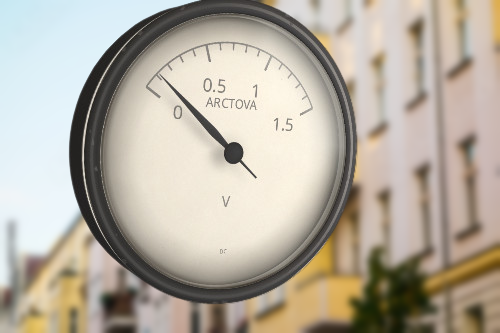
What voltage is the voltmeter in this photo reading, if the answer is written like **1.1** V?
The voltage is **0.1** V
